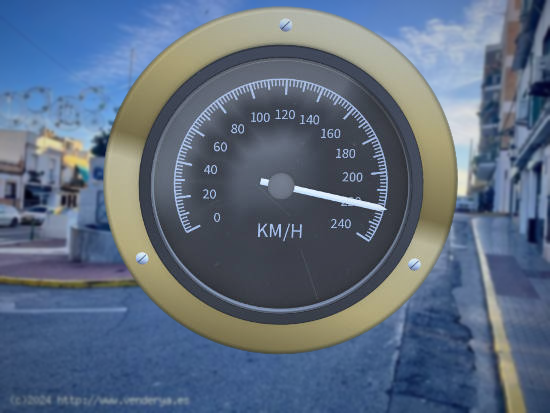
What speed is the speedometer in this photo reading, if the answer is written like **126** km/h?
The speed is **220** km/h
